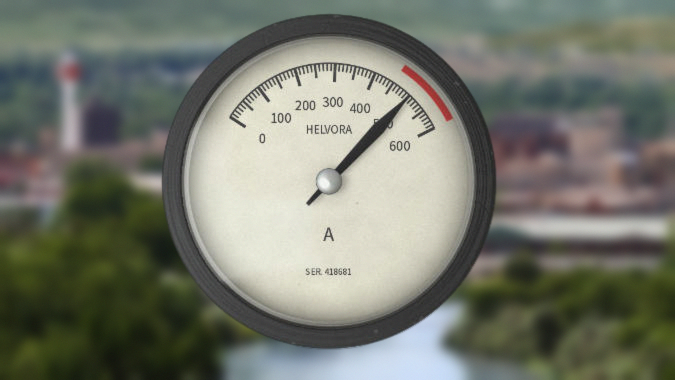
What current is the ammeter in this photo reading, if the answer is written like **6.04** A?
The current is **500** A
